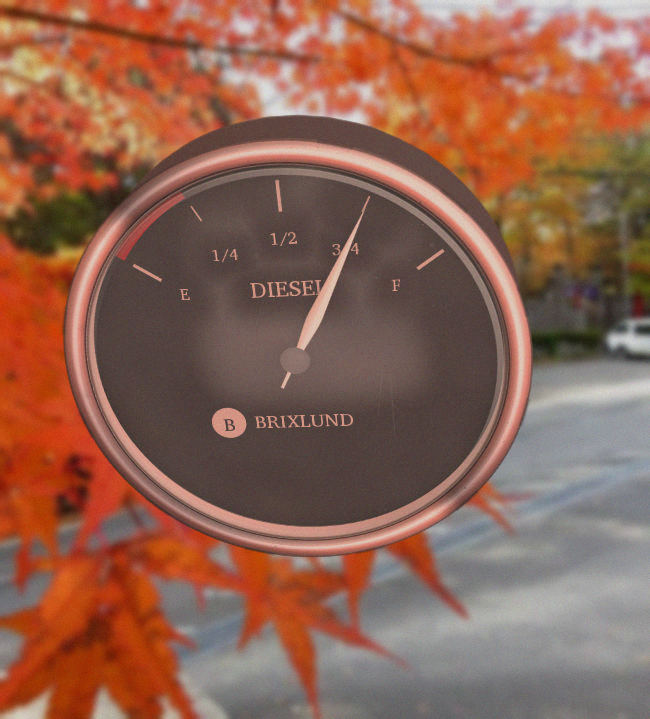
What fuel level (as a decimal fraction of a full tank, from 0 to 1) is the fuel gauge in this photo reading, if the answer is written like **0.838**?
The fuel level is **0.75**
